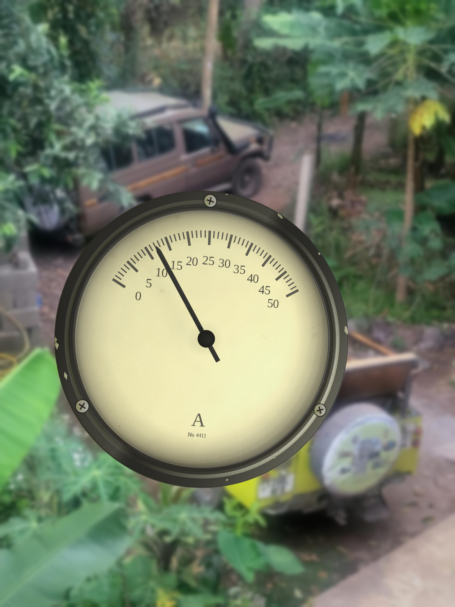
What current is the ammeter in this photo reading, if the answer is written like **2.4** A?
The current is **12** A
